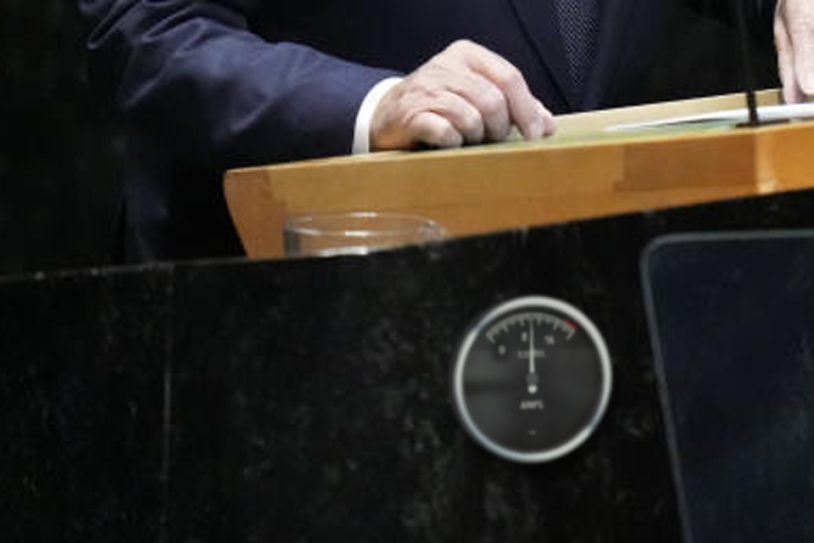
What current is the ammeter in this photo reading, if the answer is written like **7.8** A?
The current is **10** A
